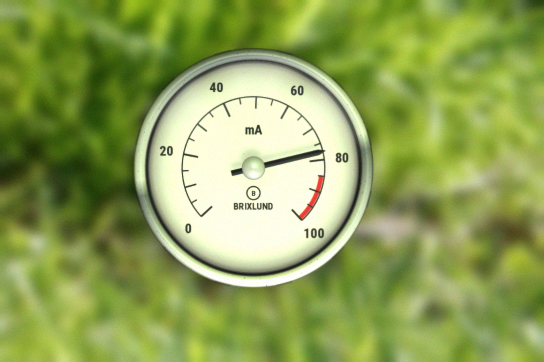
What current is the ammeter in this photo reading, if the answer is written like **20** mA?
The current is **77.5** mA
